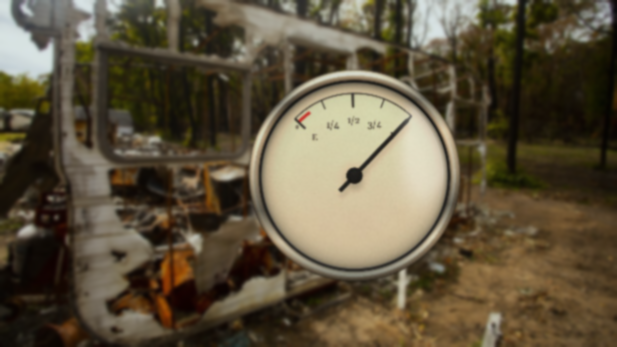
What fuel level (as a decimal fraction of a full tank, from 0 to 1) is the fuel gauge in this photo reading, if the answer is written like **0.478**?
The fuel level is **1**
